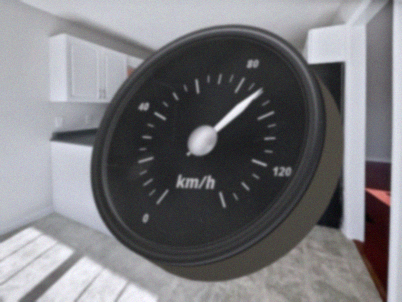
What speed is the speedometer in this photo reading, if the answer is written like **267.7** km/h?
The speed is **90** km/h
